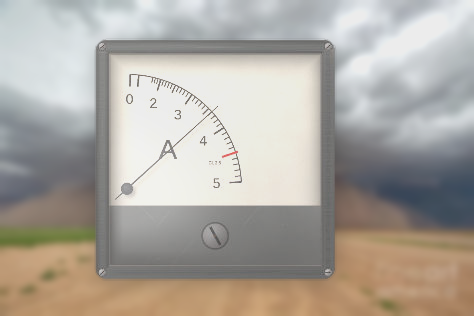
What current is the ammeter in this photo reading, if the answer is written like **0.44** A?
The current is **3.6** A
